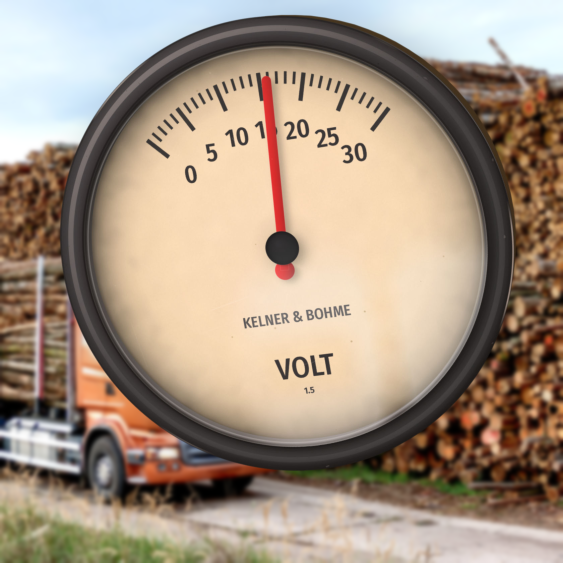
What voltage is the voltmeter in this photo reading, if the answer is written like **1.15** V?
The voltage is **16** V
